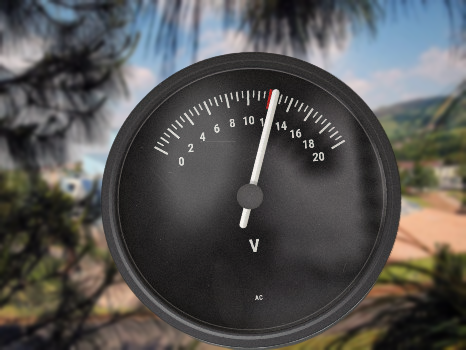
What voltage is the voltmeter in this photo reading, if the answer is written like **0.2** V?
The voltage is **12.5** V
